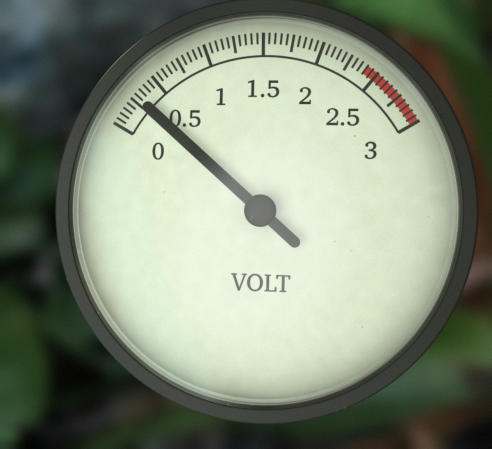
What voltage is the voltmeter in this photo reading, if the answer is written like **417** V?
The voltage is **0.3** V
